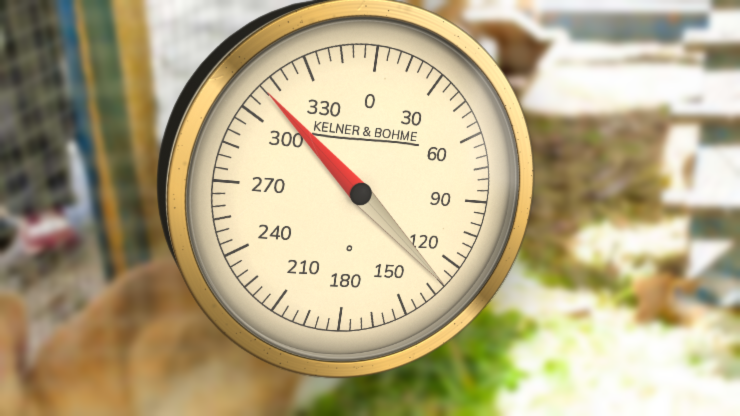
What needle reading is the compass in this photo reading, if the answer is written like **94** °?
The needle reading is **310** °
